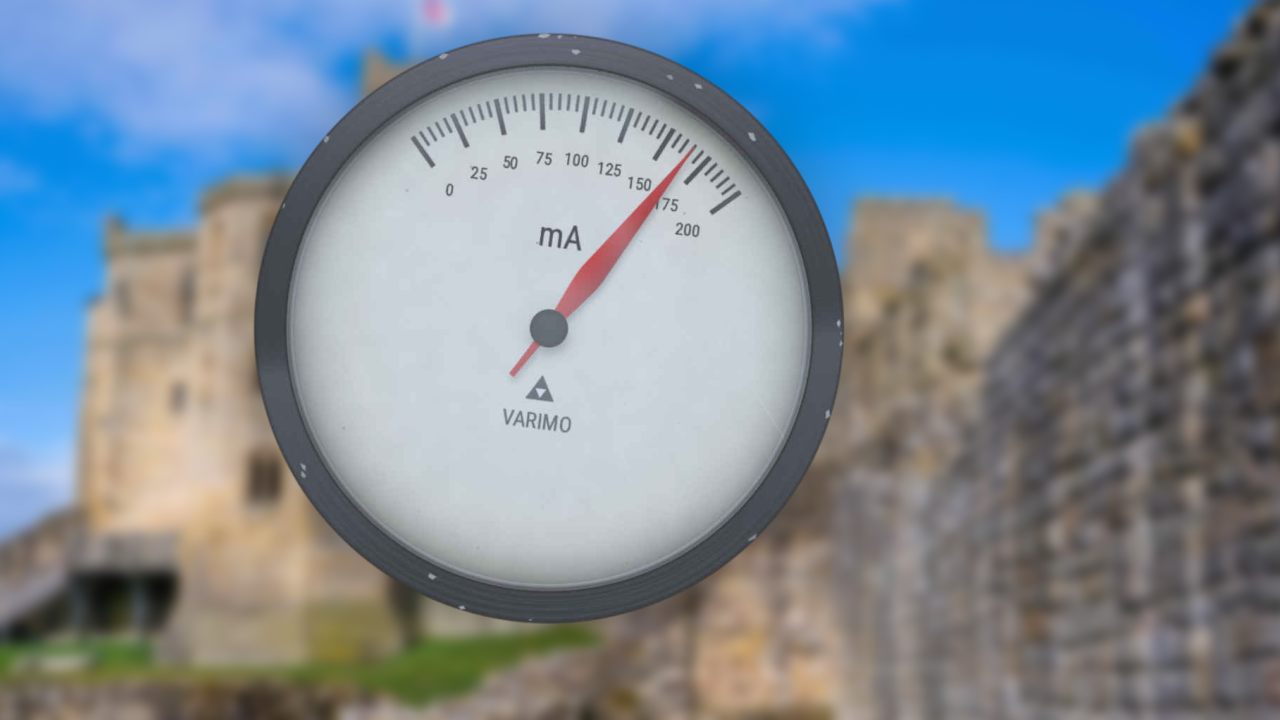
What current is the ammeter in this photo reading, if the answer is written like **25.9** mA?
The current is **165** mA
